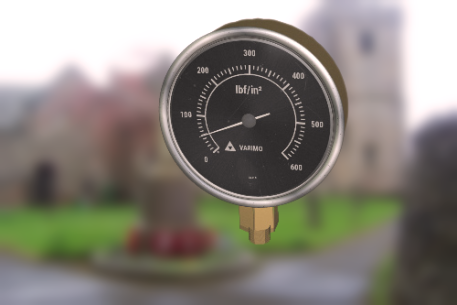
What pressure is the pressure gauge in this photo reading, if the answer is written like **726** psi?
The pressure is **50** psi
